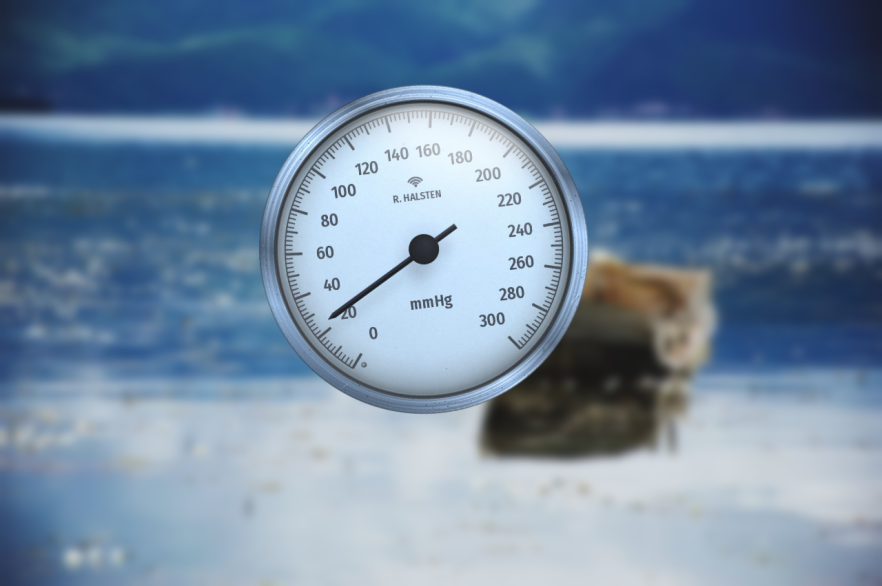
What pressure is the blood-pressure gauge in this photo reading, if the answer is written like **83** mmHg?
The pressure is **24** mmHg
